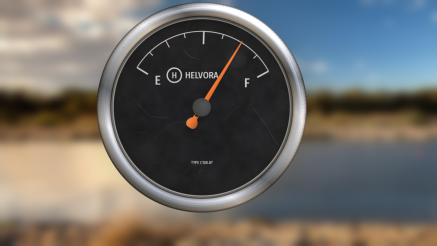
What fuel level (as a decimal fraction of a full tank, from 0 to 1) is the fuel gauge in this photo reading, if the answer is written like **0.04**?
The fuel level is **0.75**
